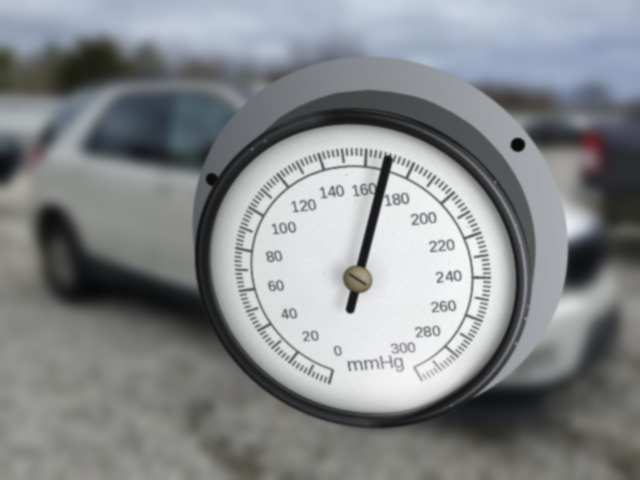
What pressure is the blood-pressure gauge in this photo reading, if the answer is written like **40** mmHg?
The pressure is **170** mmHg
